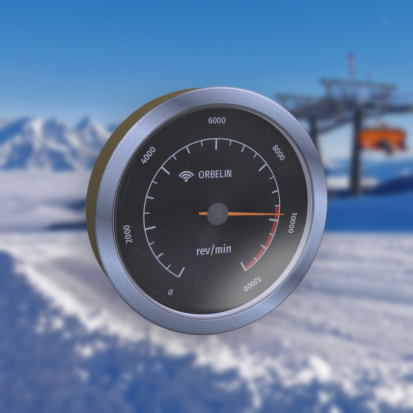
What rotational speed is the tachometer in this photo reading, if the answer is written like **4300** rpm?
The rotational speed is **9750** rpm
